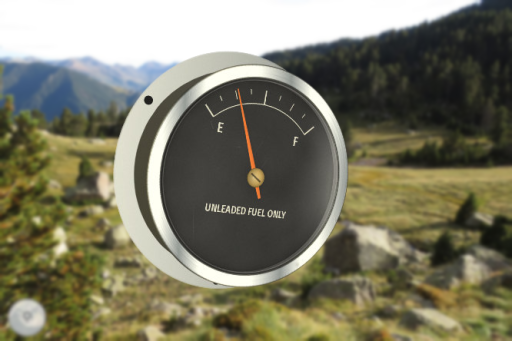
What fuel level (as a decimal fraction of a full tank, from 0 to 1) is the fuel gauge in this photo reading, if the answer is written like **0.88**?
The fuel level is **0.25**
